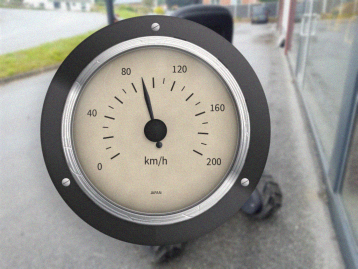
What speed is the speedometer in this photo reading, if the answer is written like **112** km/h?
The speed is **90** km/h
